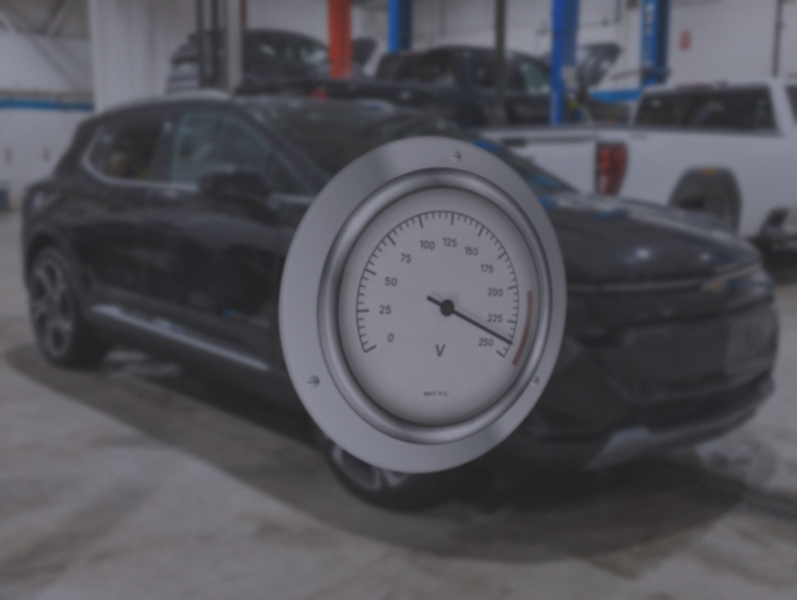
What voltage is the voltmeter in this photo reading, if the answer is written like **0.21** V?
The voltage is **240** V
